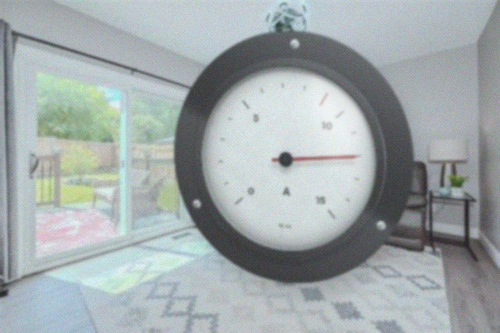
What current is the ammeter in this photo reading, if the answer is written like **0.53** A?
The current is **12** A
